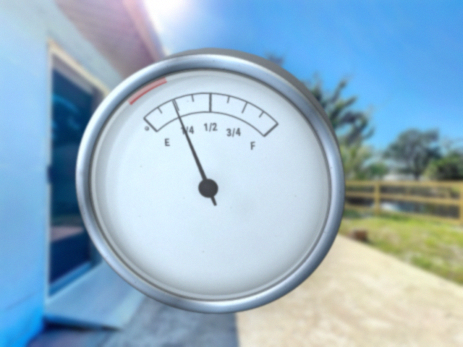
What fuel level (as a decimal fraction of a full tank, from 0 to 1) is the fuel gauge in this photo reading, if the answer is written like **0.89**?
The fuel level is **0.25**
